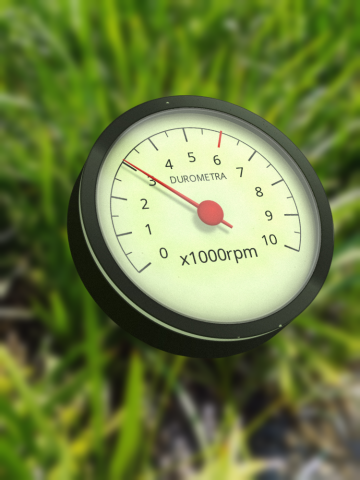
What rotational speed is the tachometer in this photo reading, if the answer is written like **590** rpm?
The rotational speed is **3000** rpm
